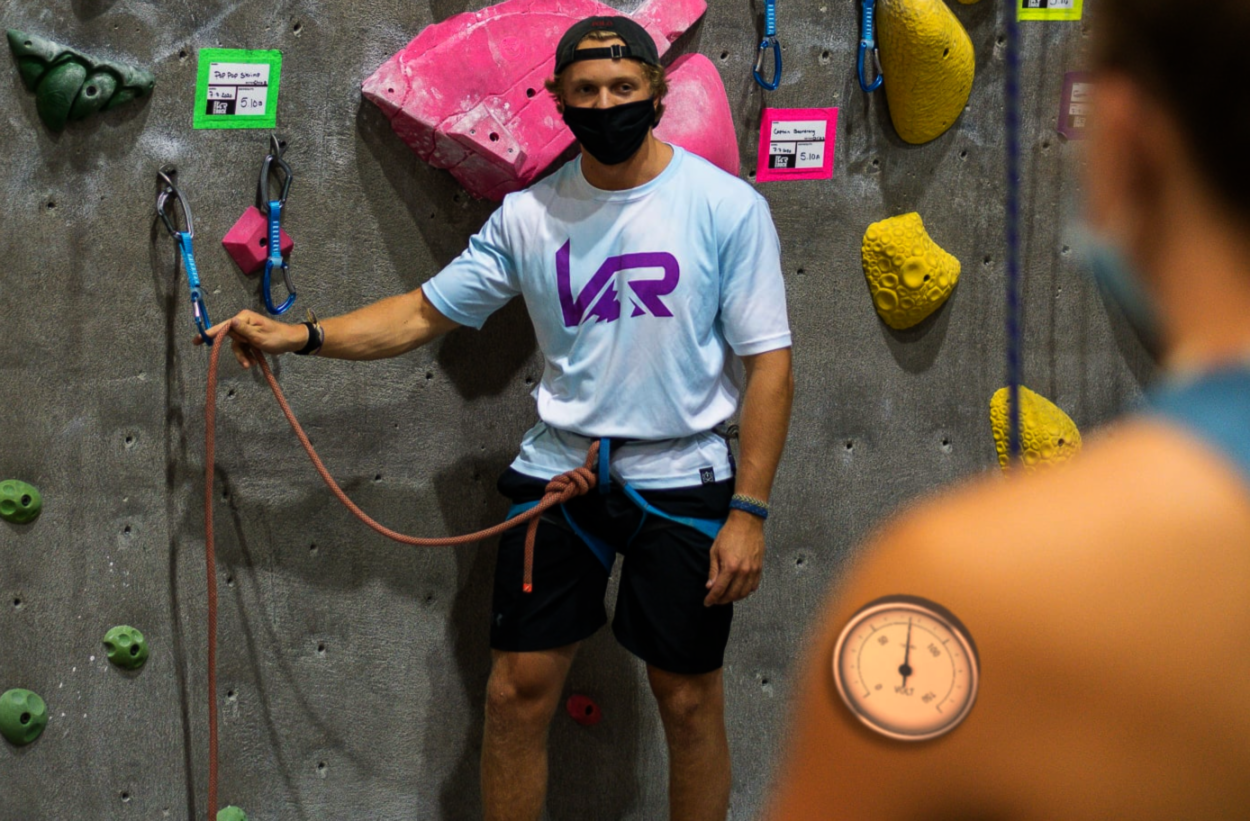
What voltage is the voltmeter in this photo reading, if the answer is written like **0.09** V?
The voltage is **75** V
